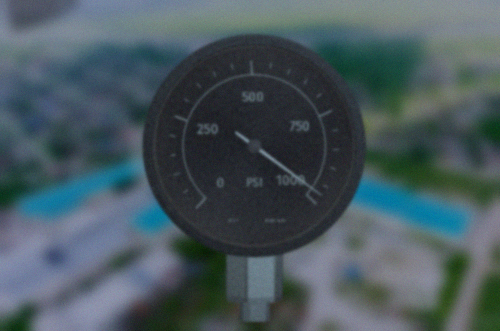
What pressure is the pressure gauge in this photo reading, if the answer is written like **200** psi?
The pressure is **975** psi
